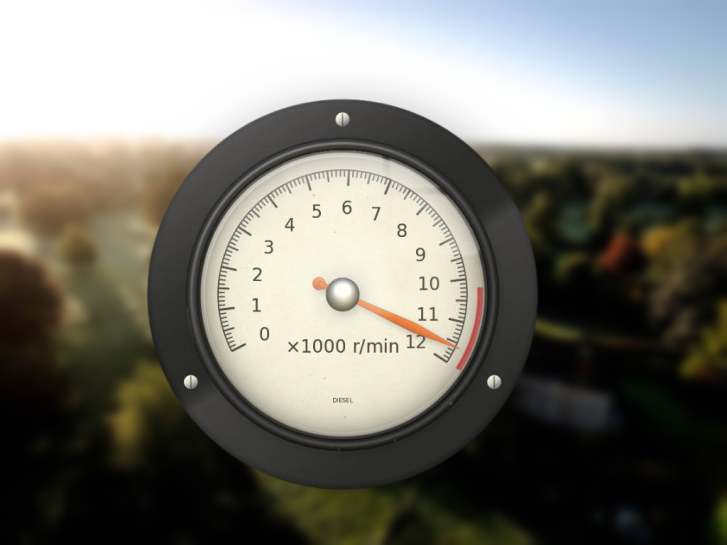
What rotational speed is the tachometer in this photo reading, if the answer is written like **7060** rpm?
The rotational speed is **11600** rpm
